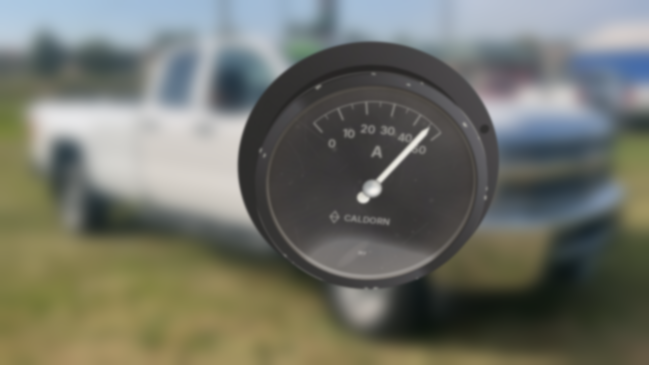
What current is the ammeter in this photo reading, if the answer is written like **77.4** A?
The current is **45** A
